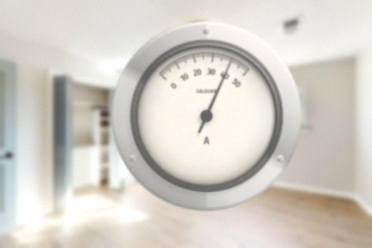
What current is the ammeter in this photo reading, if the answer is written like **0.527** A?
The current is **40** A
